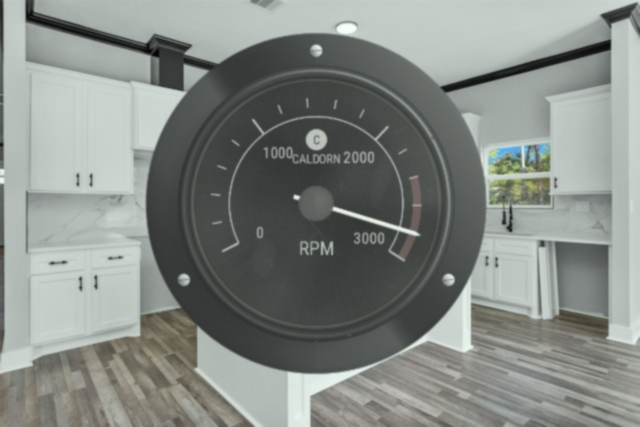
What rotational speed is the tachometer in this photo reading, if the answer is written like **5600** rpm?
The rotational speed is **2800** rpm
